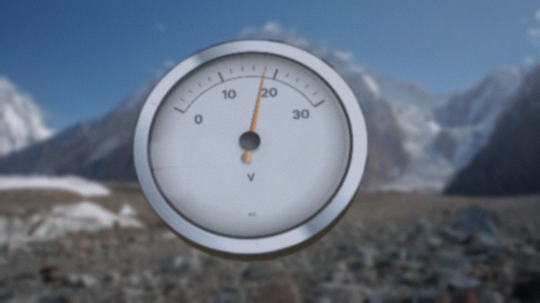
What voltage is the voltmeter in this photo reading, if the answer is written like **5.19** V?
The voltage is **18** V
